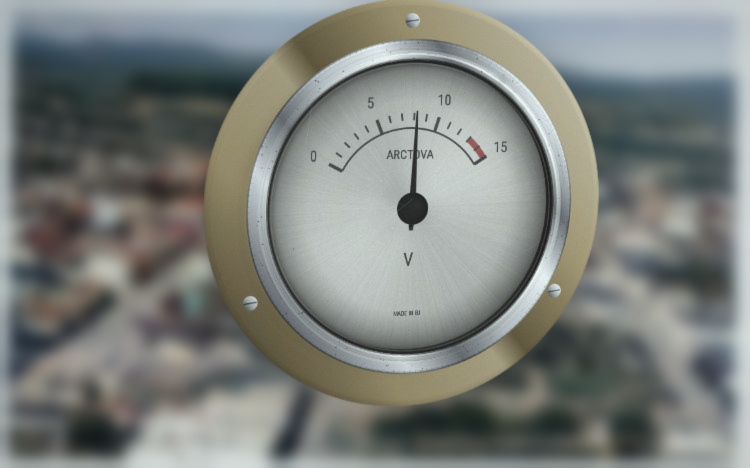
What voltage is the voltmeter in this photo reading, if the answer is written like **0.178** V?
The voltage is **8** V
